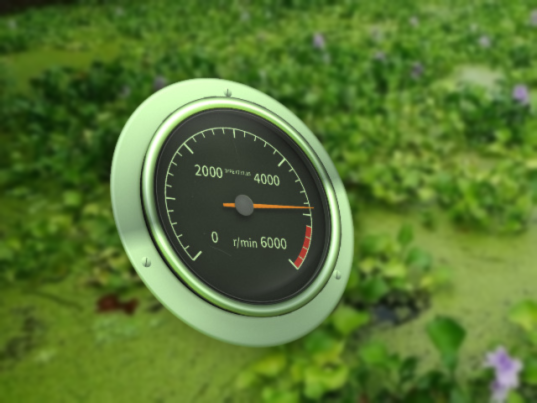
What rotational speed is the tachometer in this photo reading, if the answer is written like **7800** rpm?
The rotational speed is **4900** rpm
